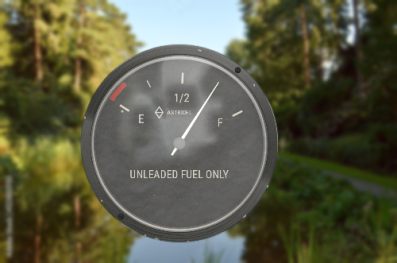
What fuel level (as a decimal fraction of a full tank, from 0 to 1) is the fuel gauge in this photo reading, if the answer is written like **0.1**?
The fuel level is **0.75**
